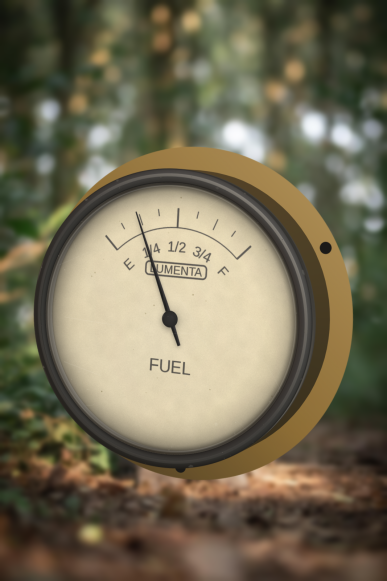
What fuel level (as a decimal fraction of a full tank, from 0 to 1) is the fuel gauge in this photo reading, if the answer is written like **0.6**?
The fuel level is **0.25**
